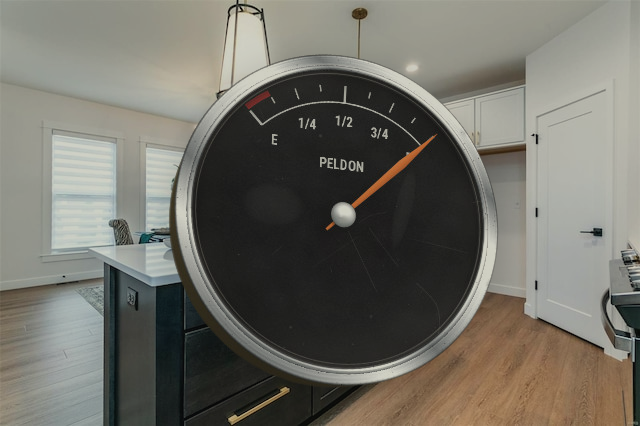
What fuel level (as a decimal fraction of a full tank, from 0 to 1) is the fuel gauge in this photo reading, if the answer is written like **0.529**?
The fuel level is **1**
